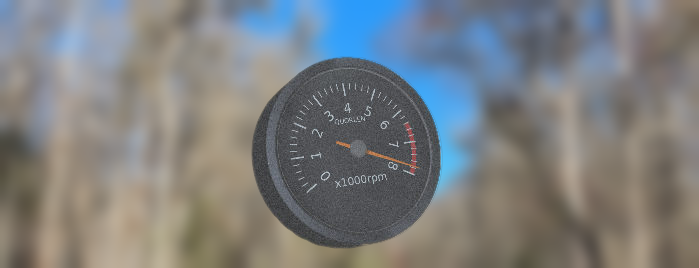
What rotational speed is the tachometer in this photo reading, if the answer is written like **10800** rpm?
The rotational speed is **7800** rpm
